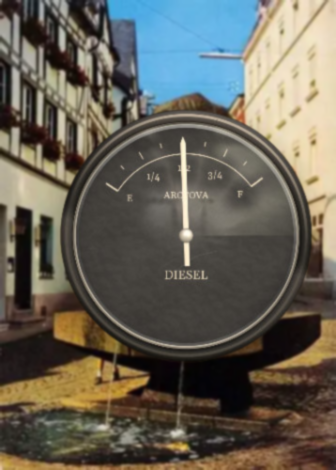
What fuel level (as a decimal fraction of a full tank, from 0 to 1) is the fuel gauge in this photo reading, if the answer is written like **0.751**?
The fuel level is **0.5**
